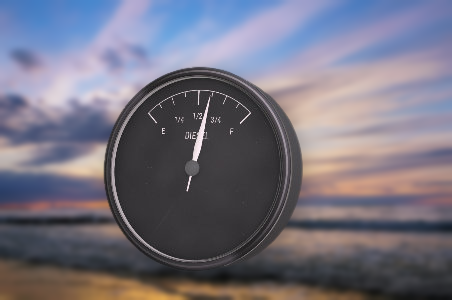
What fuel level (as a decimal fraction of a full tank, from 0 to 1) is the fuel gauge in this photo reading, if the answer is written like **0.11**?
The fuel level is **0.625**
